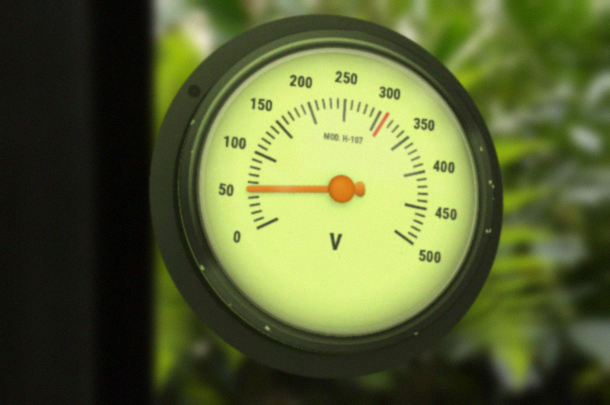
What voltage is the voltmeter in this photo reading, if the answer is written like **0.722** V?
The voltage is **50** V
